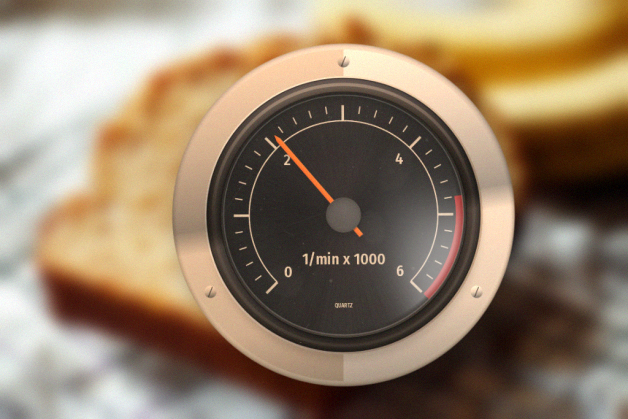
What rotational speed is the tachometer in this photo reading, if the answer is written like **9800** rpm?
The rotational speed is **2100** rpm
